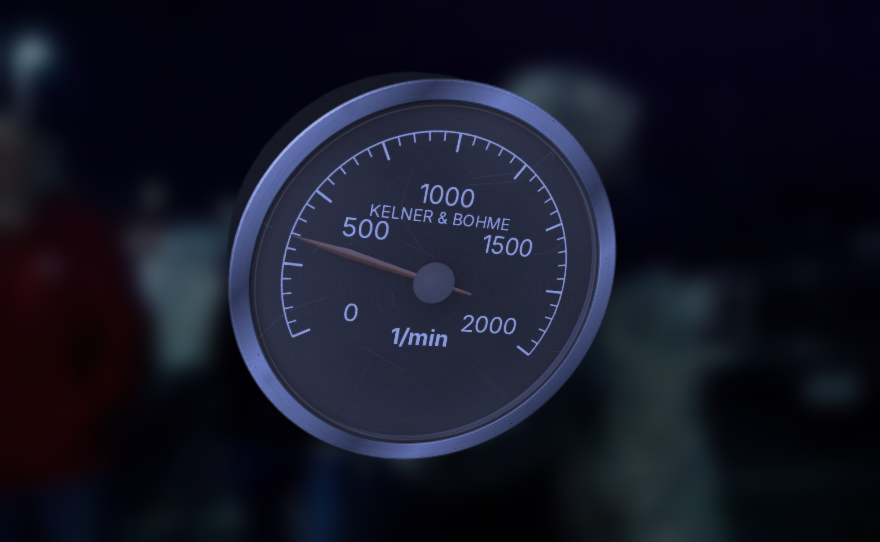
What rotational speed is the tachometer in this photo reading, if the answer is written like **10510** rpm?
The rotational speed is **350** rpm
